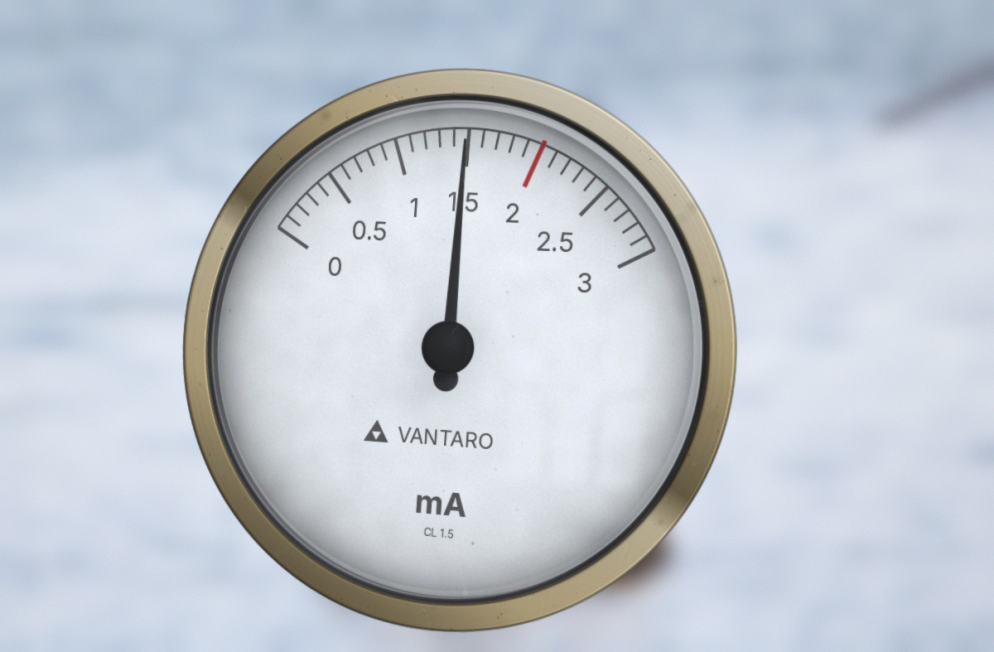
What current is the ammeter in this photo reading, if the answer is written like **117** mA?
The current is **1.5** mA
